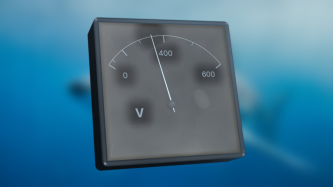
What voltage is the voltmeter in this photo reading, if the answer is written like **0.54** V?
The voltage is **350** V
